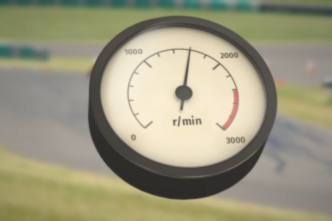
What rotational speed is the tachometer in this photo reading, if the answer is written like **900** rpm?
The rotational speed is **1600** rpm
